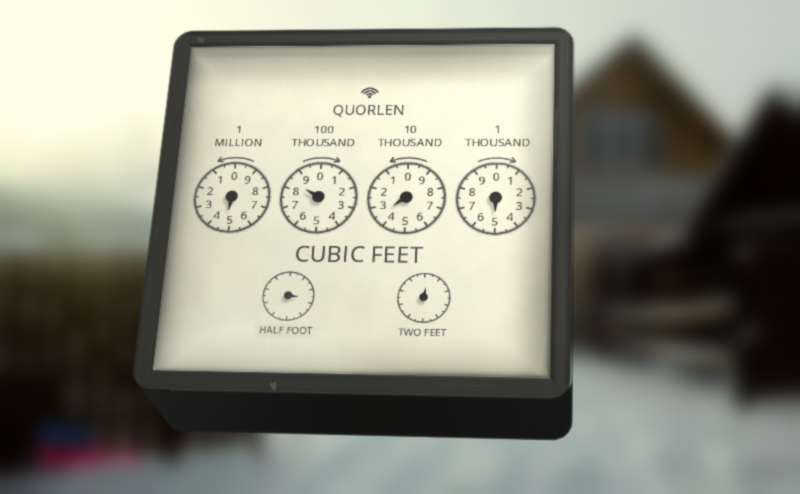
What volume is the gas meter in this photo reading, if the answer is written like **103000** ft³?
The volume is **483500** ft³
